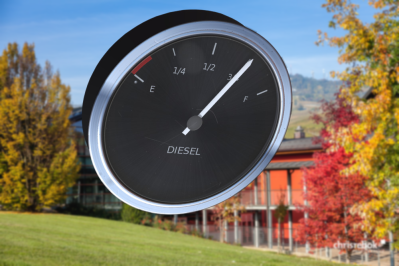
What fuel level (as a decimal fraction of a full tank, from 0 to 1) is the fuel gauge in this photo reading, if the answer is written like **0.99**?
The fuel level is **0.75**
